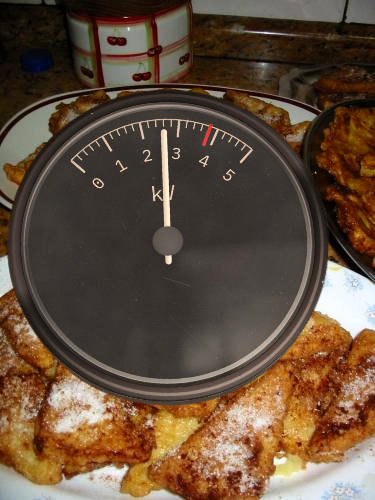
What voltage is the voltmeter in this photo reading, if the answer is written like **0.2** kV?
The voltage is **2.6** kV
